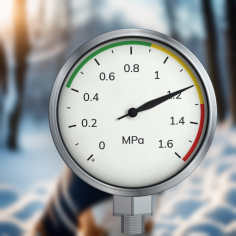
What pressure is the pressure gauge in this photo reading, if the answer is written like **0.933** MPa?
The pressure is **1.2** MPa
